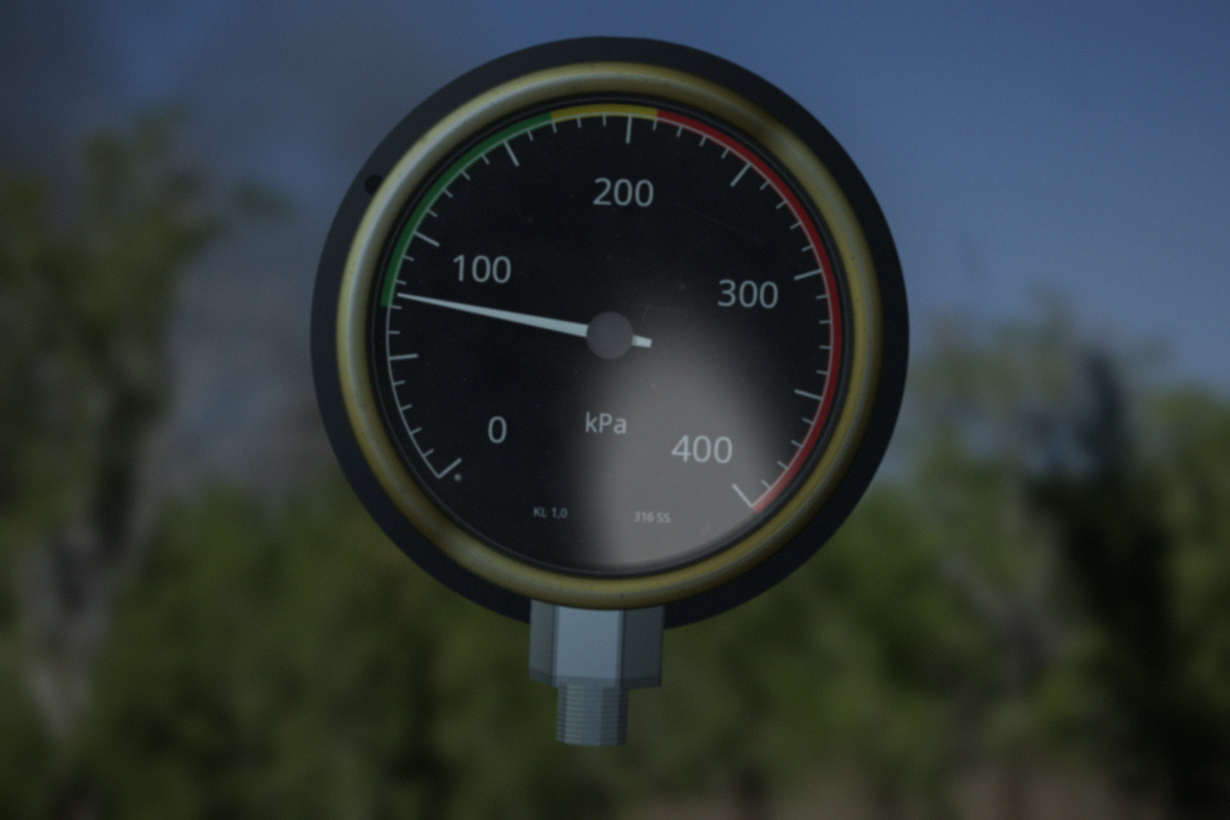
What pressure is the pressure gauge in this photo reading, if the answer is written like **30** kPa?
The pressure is **75** kPa
